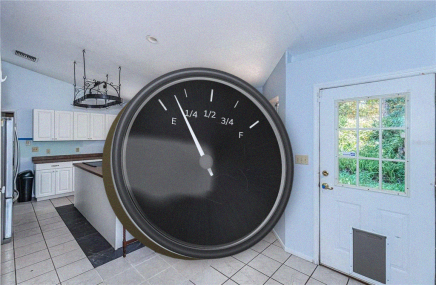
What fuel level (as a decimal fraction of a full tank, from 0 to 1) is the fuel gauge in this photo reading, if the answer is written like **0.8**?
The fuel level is **0.125**
